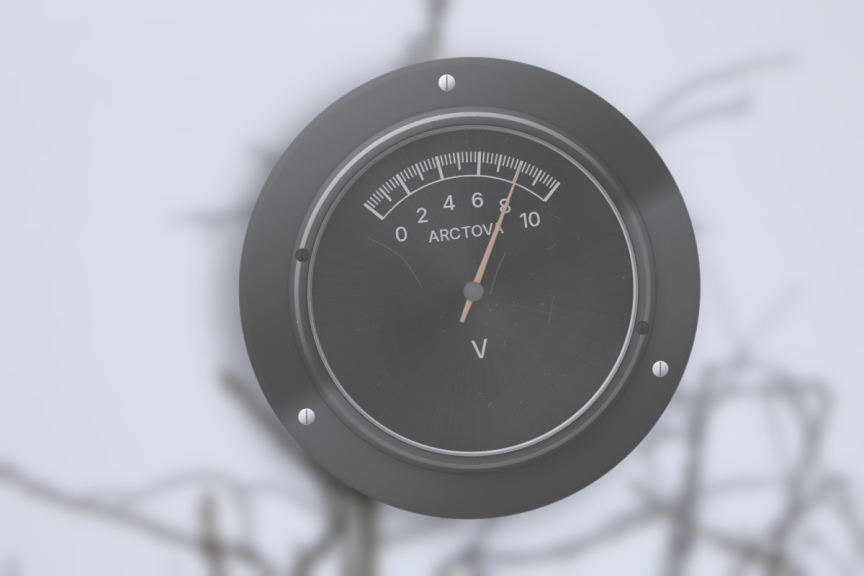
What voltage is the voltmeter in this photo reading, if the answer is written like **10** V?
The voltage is **8** V
